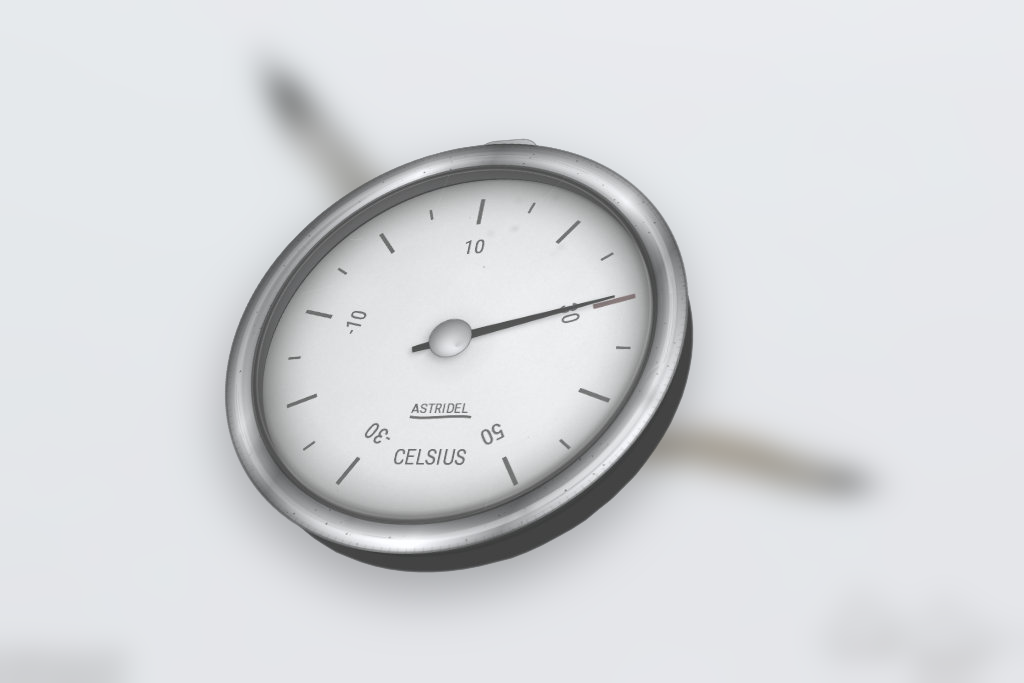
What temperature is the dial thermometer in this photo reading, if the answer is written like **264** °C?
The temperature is **30** °C
